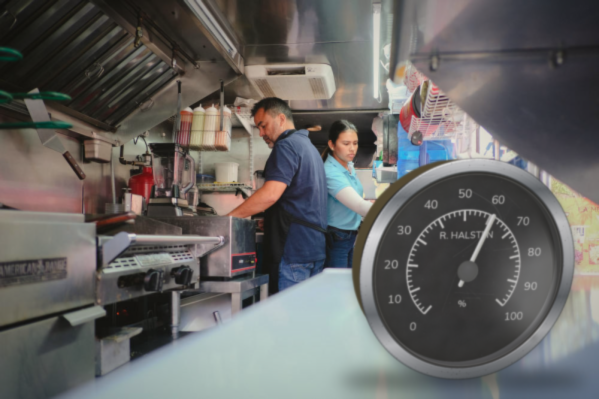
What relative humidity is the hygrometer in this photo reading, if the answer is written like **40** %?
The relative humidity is **60** %
